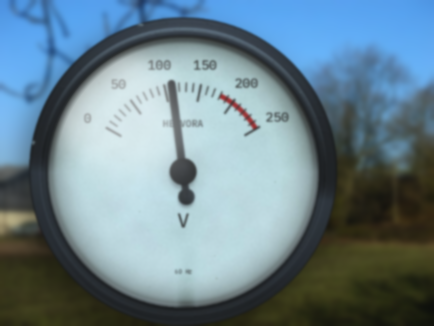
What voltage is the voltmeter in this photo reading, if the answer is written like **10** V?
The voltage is **110** V
